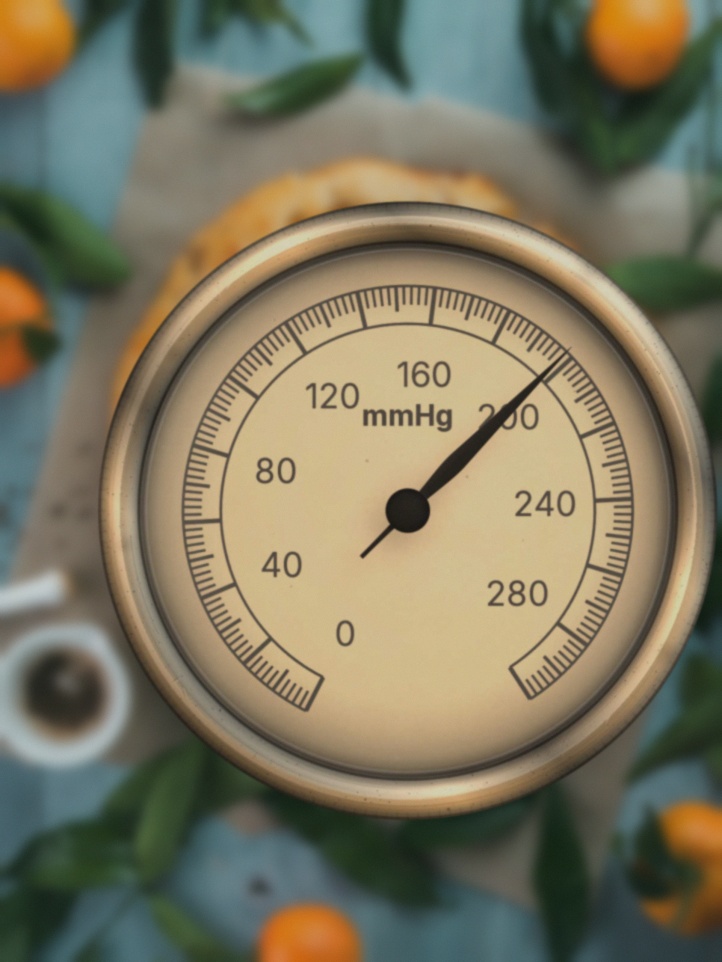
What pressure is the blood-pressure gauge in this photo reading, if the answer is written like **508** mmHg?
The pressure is **198** mmHg
